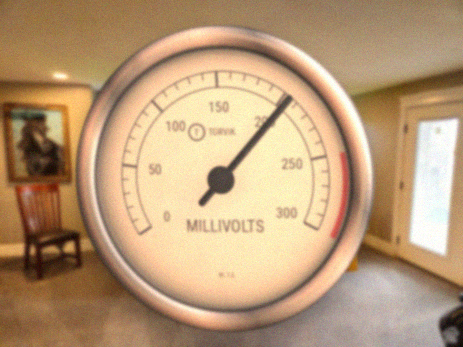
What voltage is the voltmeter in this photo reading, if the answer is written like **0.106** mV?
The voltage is **205** mV
